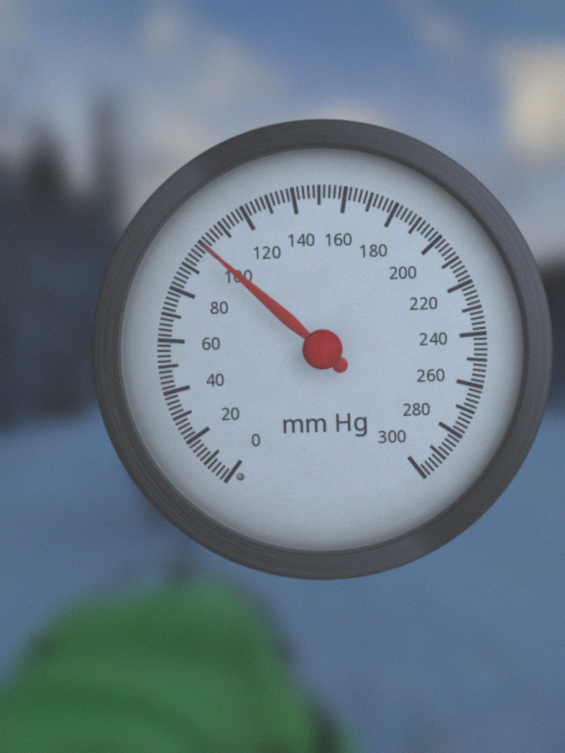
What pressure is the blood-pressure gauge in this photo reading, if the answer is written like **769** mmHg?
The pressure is **100** mmHg
